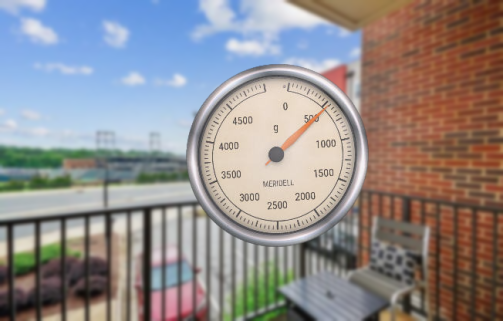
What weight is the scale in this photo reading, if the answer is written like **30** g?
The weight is **550** g
